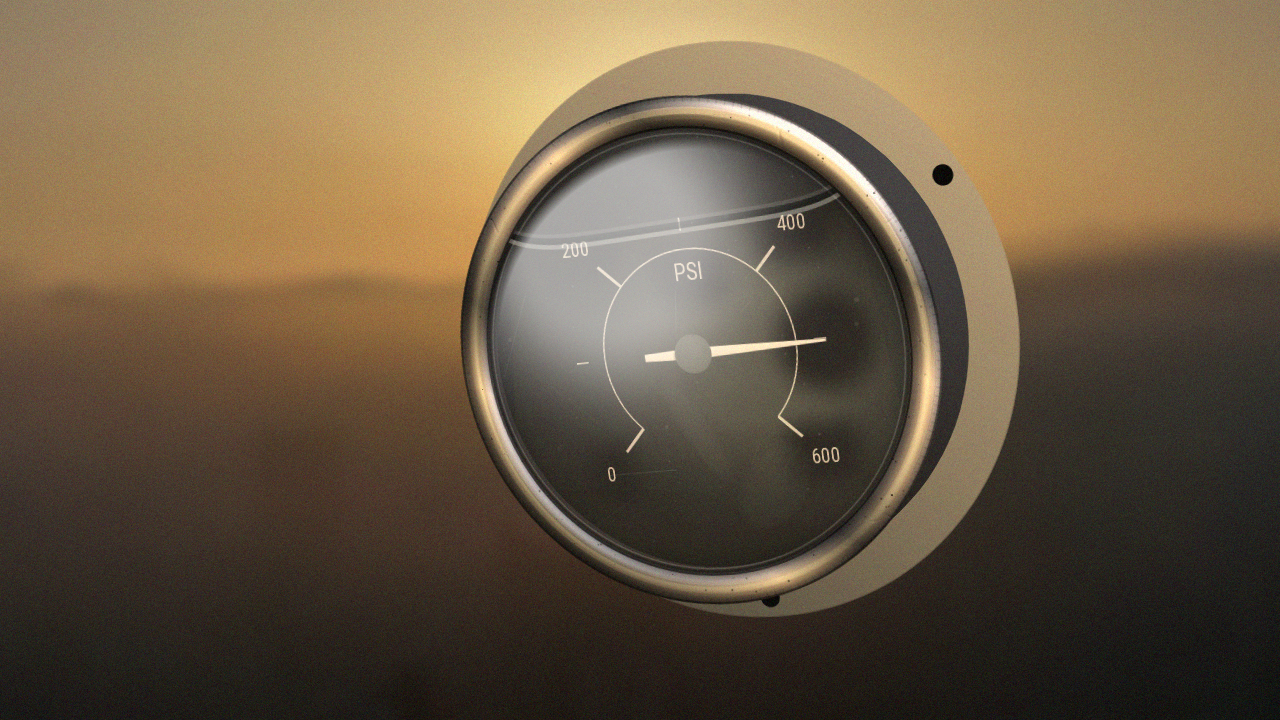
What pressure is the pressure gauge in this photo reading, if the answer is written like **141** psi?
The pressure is **500** psi
